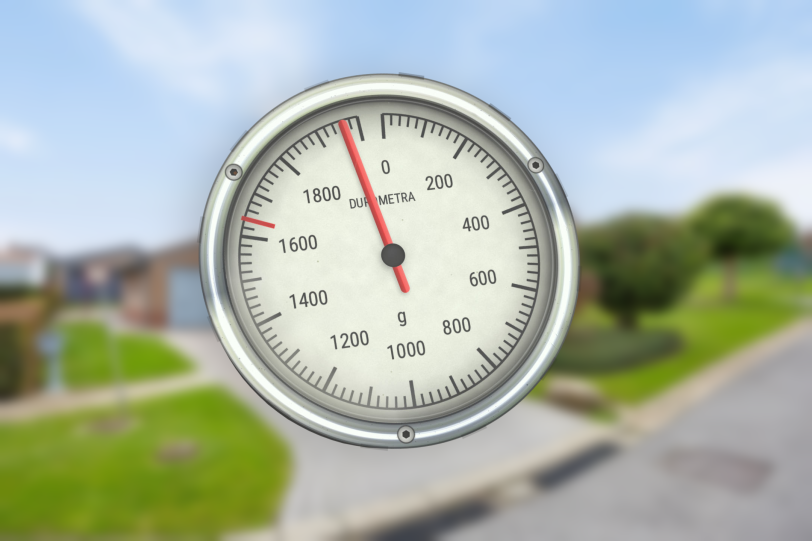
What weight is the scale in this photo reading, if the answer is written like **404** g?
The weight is **1960** g
